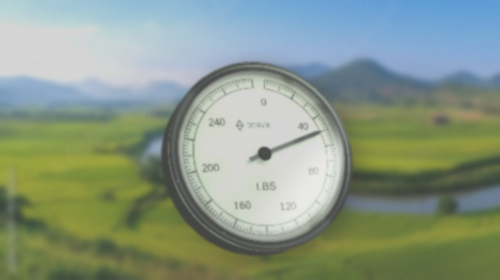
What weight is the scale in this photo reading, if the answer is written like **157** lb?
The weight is **50** lb
